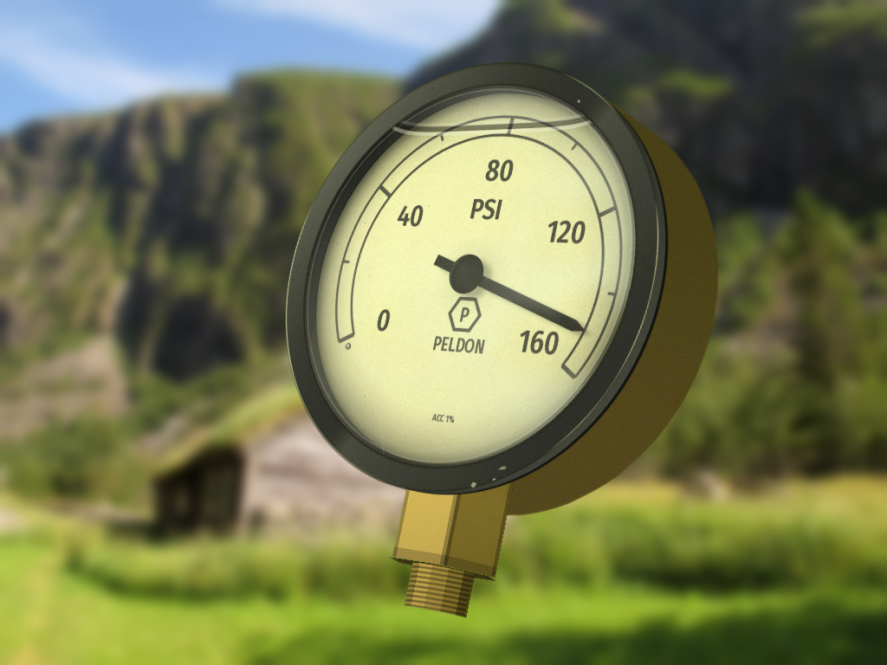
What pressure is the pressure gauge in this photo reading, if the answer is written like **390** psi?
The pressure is **150** psi
